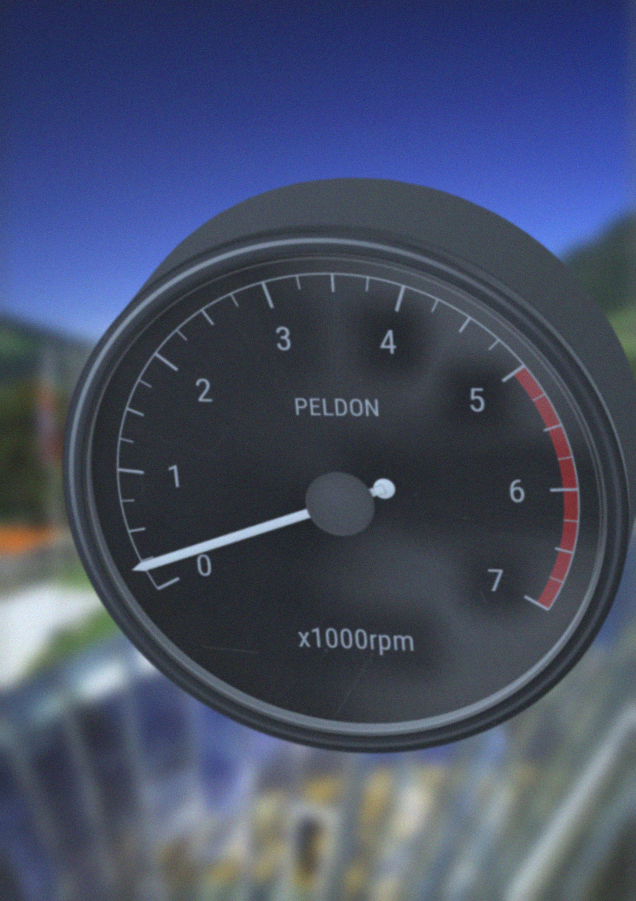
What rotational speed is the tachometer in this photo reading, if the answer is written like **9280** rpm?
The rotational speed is **250** rpm
